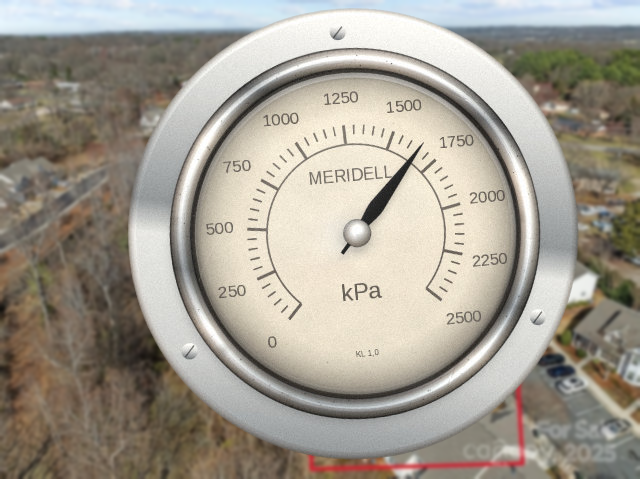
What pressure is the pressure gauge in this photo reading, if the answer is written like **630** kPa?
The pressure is **1650** kPa
